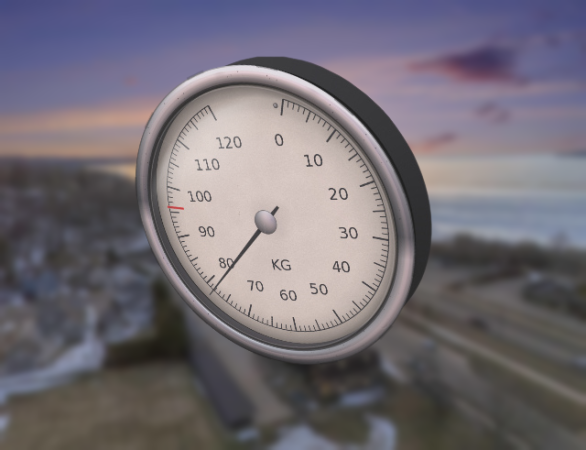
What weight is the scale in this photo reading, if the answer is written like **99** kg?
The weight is **78** kg
